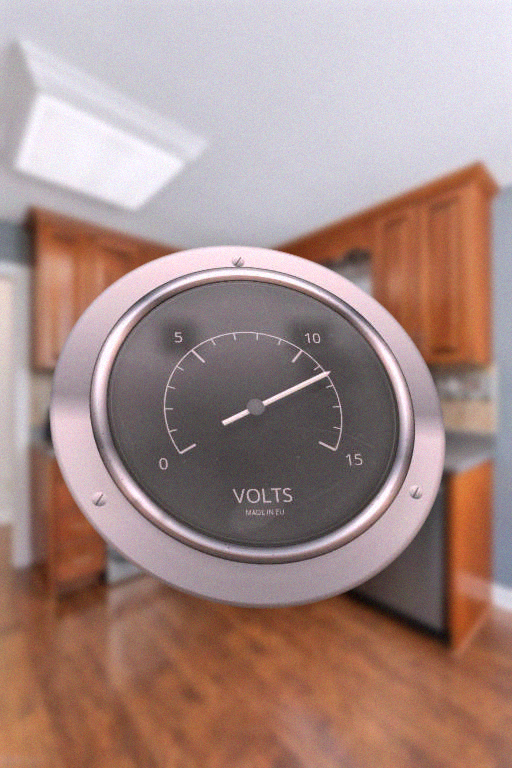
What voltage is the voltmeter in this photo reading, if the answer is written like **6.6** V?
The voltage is **11.5** V
